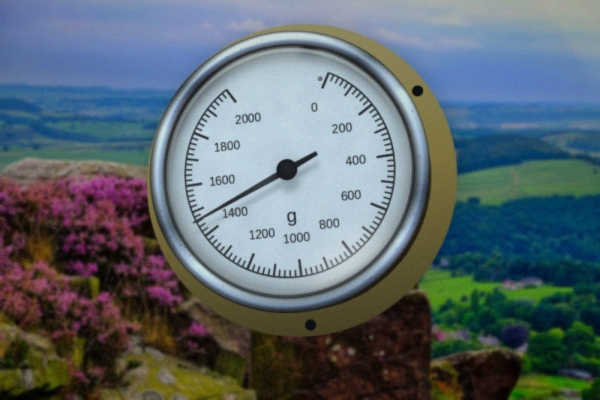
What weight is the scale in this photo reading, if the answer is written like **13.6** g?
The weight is **1460** g
